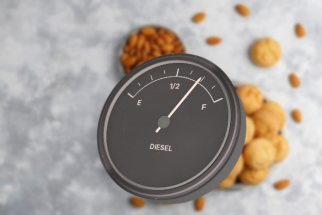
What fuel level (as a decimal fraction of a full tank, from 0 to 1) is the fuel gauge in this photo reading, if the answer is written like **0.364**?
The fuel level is **0.75**
